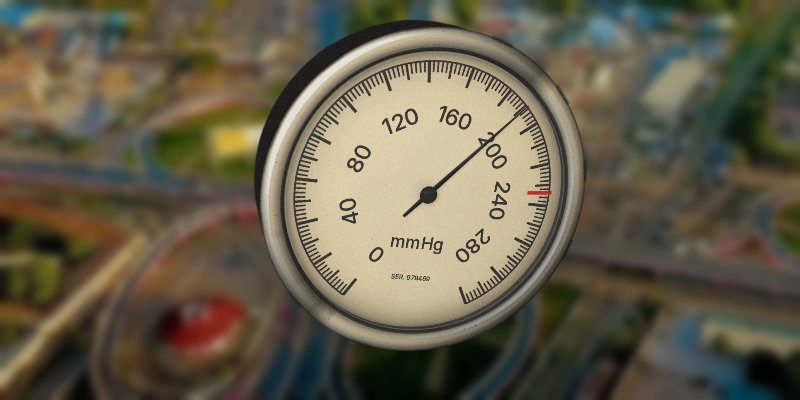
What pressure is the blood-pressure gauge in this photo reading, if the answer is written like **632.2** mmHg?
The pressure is **190** mmHg
